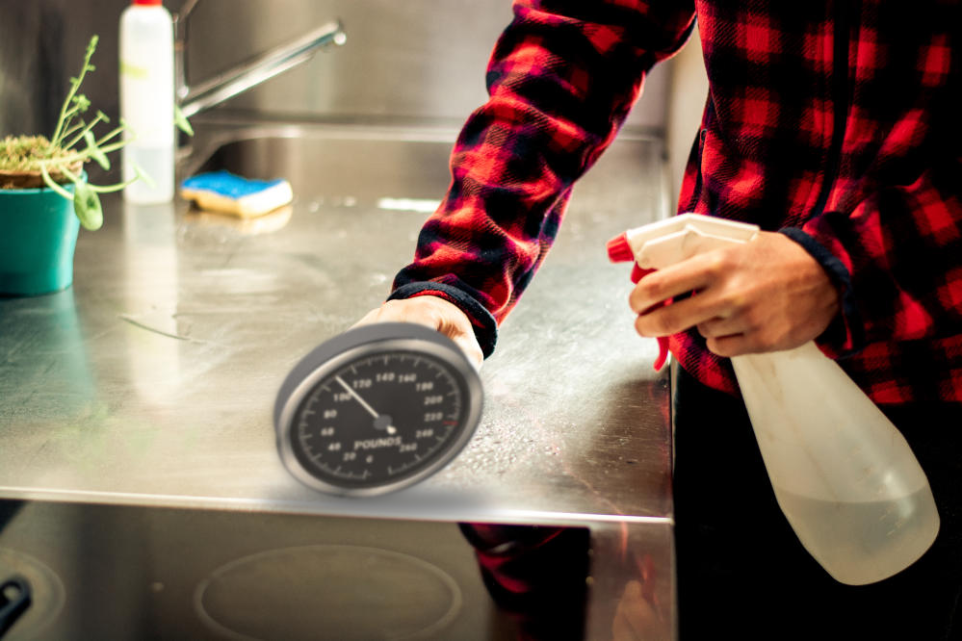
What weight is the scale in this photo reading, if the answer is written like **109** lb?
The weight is **110** lb
